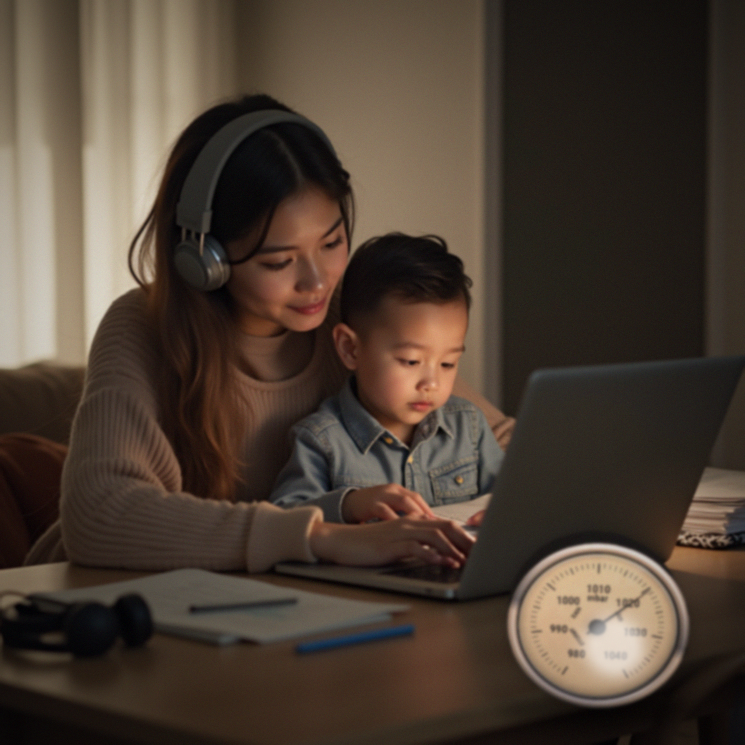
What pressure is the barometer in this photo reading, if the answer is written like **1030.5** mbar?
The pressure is **1020** mbar
